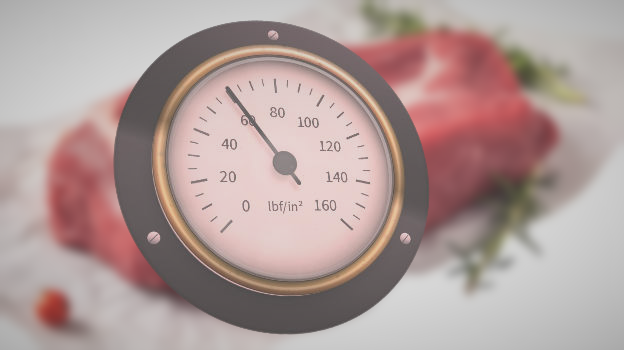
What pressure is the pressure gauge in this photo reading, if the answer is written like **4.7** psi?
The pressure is **60** psi
